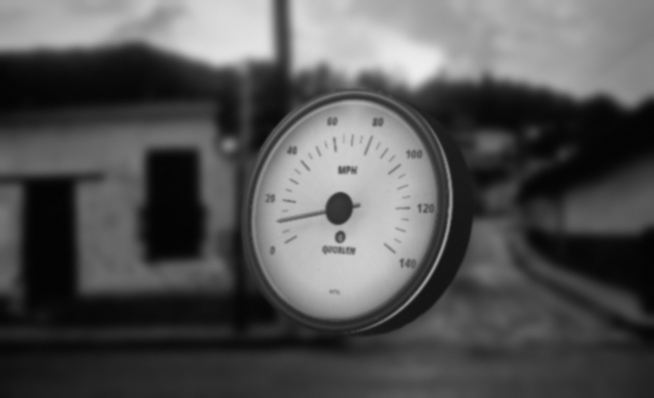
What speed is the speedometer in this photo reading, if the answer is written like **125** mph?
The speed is **10** mph
